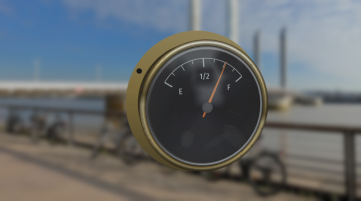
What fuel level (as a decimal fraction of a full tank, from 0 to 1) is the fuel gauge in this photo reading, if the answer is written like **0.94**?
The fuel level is **0.75**
